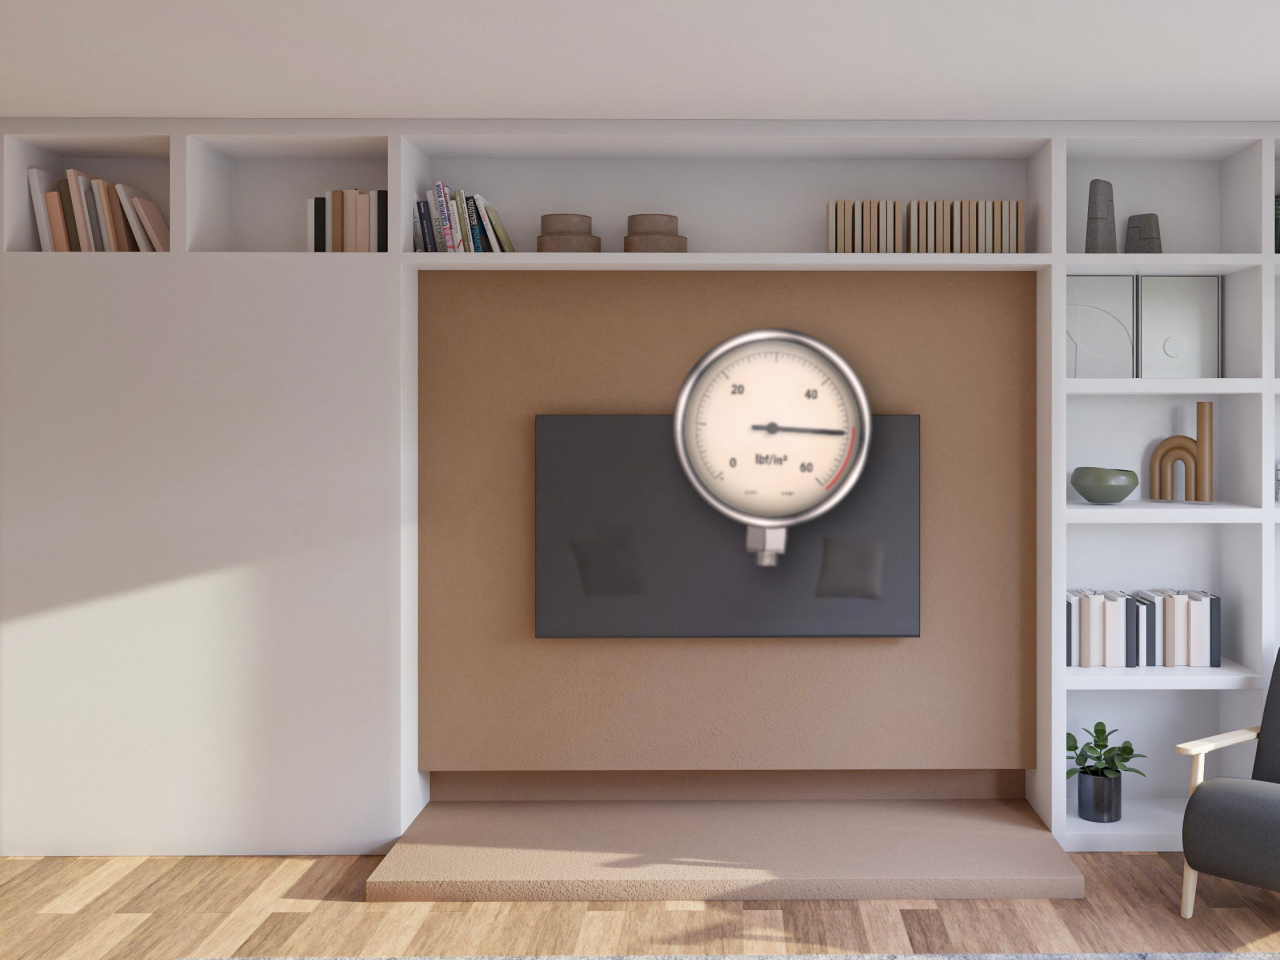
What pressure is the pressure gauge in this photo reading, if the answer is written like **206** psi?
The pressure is **50** psi
